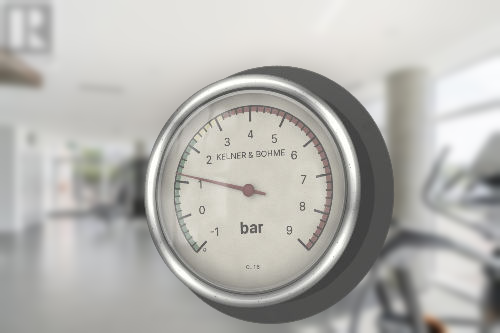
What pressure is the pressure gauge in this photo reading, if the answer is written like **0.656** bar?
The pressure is **1.2** bar
